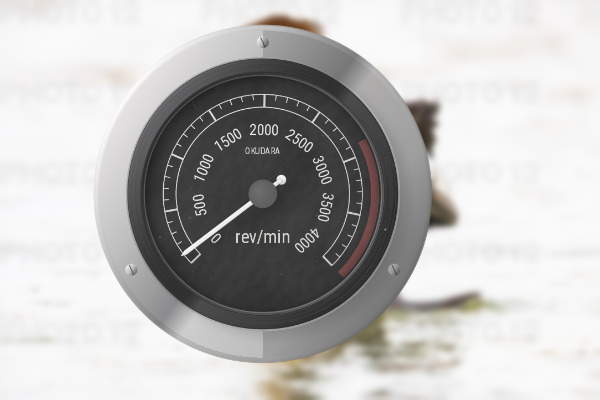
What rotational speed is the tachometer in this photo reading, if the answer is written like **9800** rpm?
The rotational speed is **100** rpm
